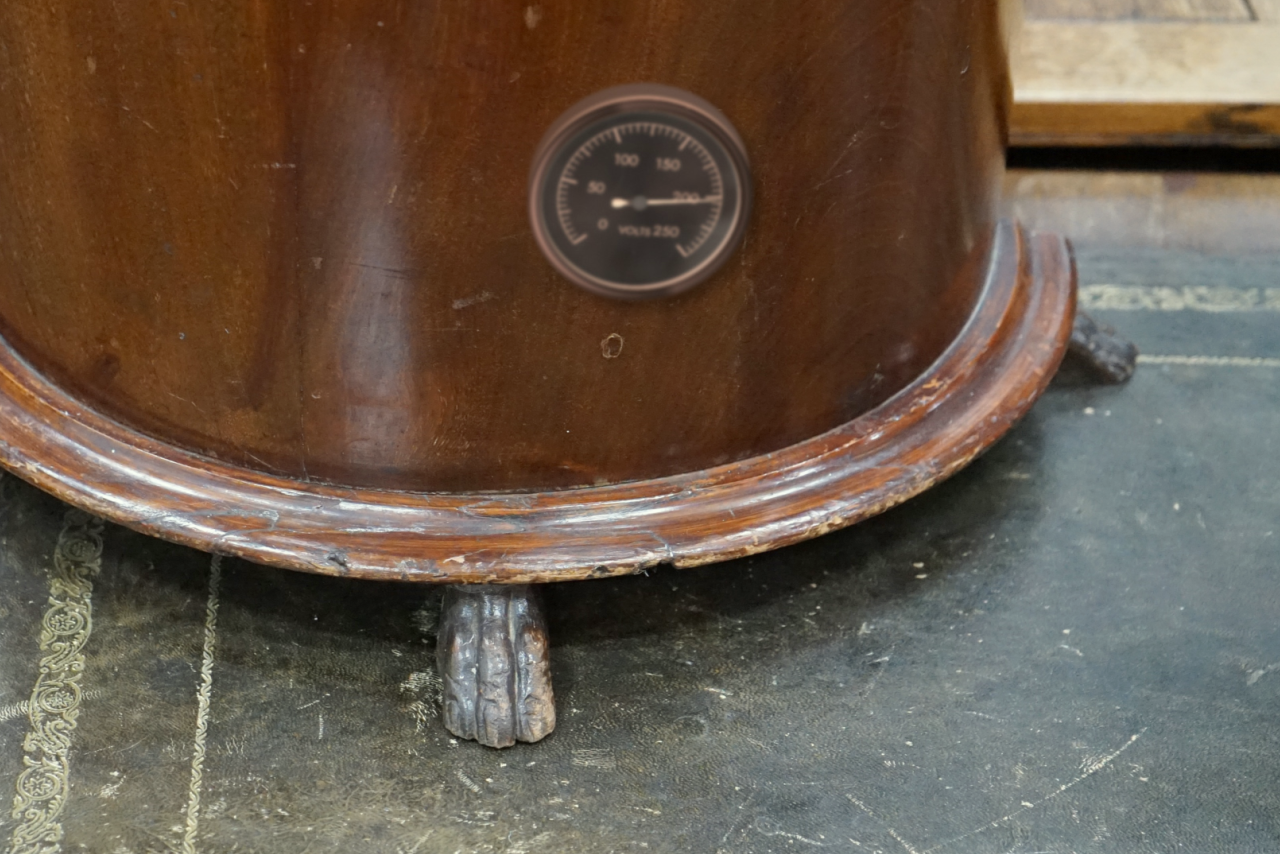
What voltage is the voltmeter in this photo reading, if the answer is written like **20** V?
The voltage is **200** V
